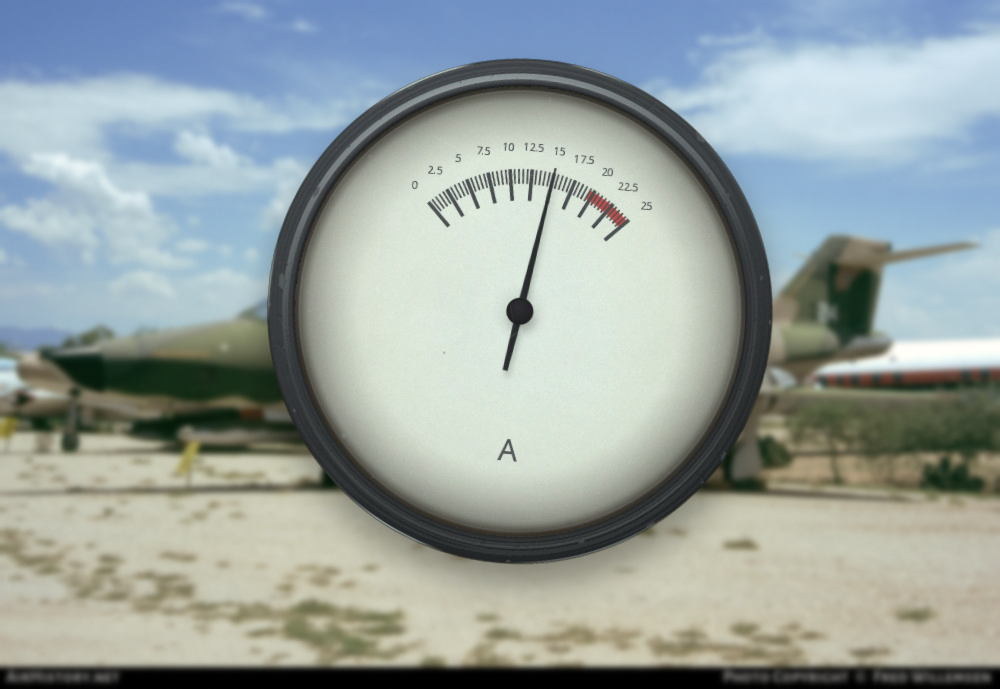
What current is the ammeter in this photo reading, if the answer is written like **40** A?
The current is **15** A
